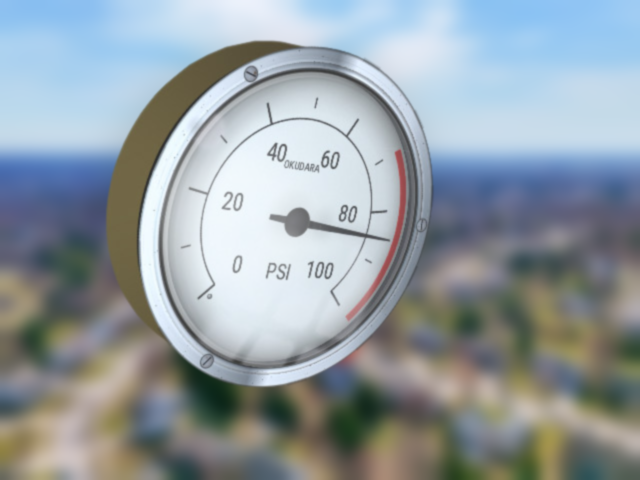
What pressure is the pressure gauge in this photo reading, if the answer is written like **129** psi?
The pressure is **85** psi
